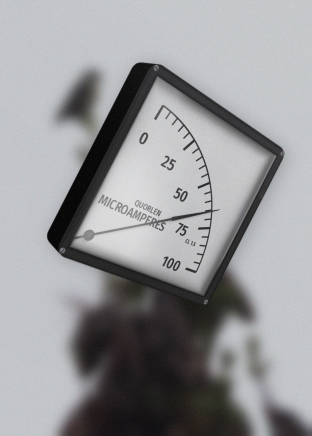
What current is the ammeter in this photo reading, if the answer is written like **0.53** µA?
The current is **65** µA
